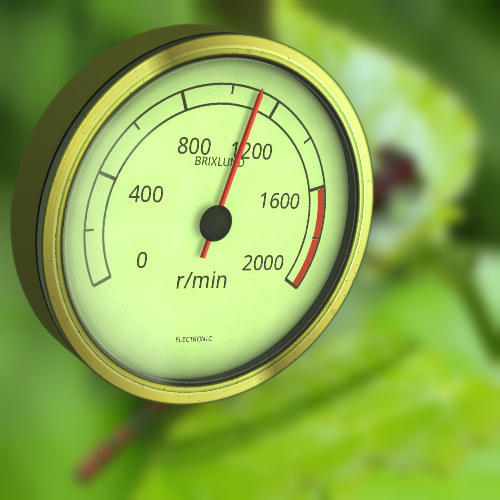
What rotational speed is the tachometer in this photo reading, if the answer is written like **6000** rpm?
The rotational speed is **1100** rpm
